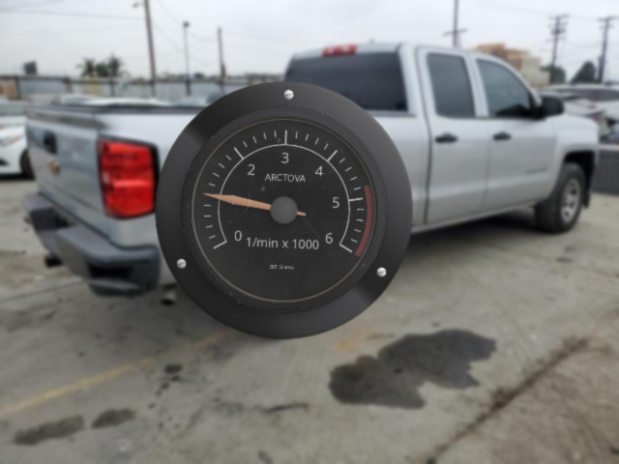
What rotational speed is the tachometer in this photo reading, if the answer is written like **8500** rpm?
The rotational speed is **1000** rpm
